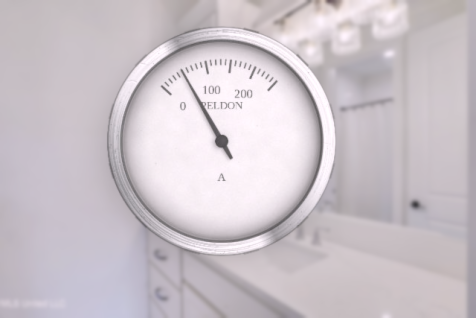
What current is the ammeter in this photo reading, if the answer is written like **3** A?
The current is **50** A
